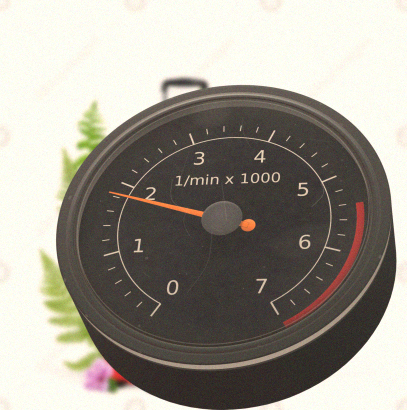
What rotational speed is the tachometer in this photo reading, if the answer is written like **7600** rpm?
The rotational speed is **1800** rpm
